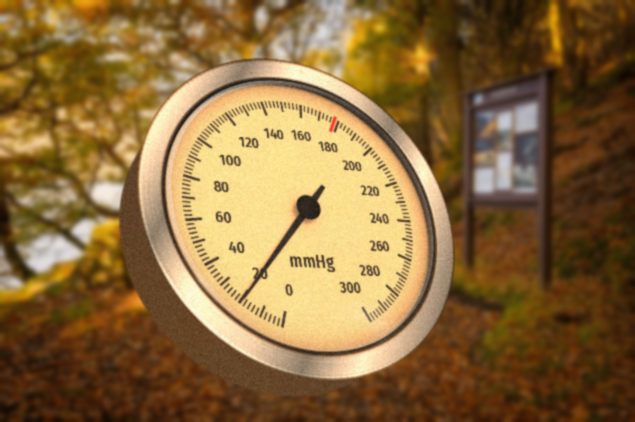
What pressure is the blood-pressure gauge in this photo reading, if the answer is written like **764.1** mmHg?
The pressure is **20** mmHg
